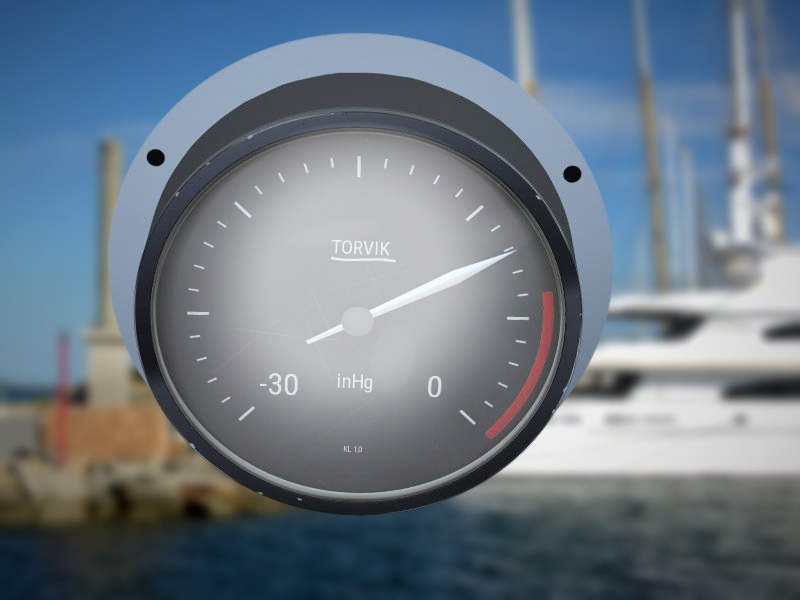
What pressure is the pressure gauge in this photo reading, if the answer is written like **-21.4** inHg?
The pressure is **-8** inHg
